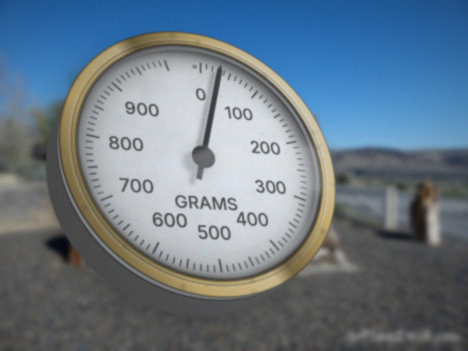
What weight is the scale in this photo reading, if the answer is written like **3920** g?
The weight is **30** g
